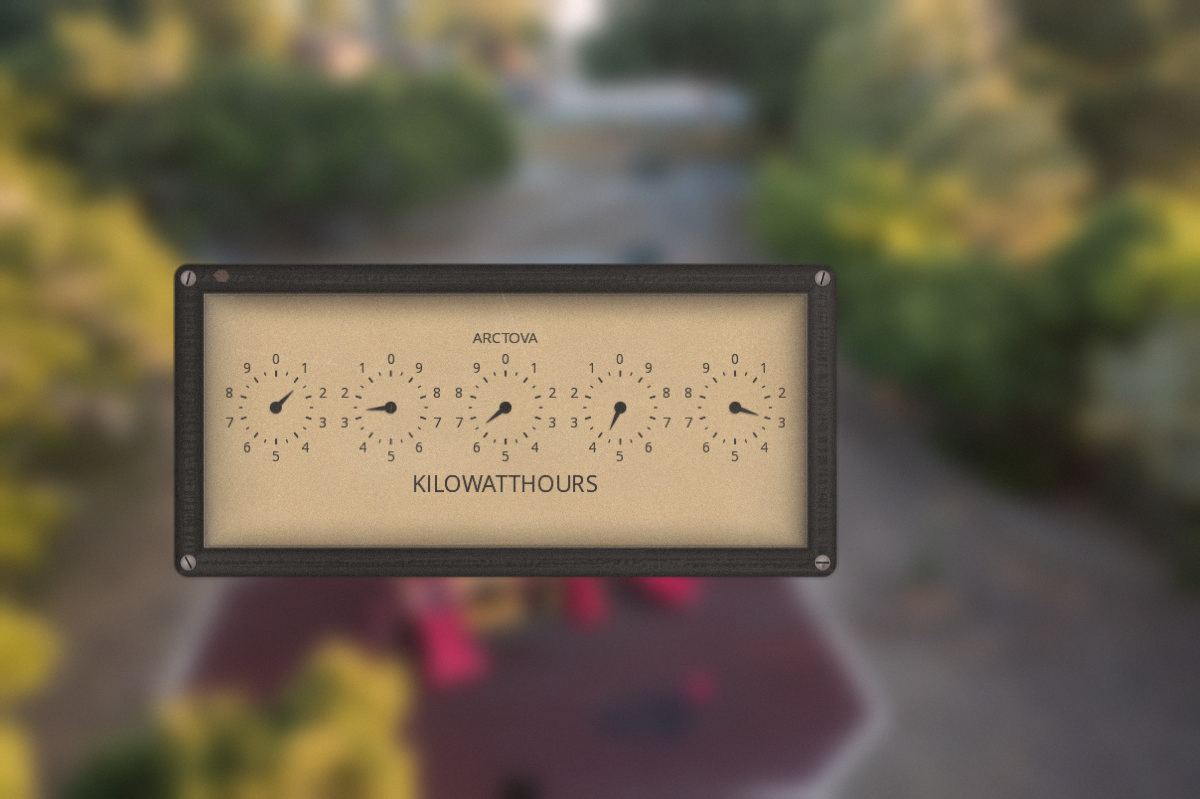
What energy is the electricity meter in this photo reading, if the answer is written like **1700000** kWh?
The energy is **12643** kWh
